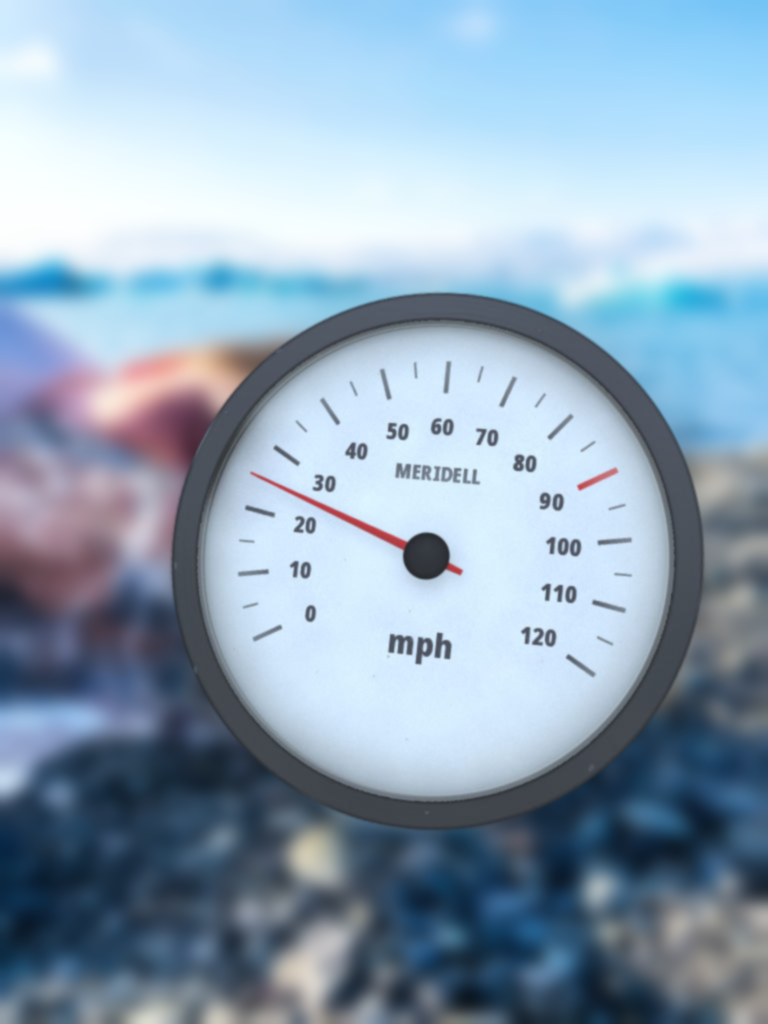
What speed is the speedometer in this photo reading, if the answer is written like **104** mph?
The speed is **25** mph
